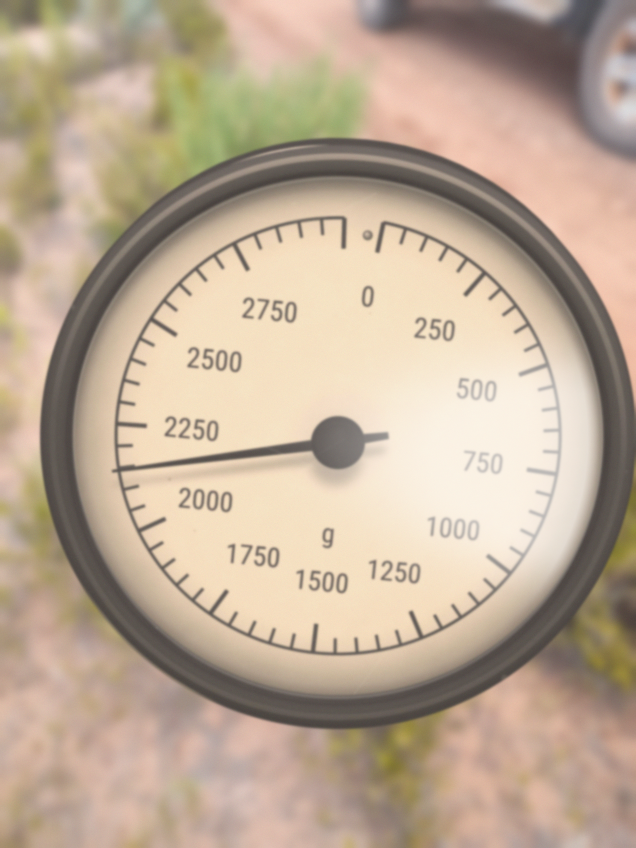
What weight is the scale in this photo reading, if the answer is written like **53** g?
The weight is **2150** g
